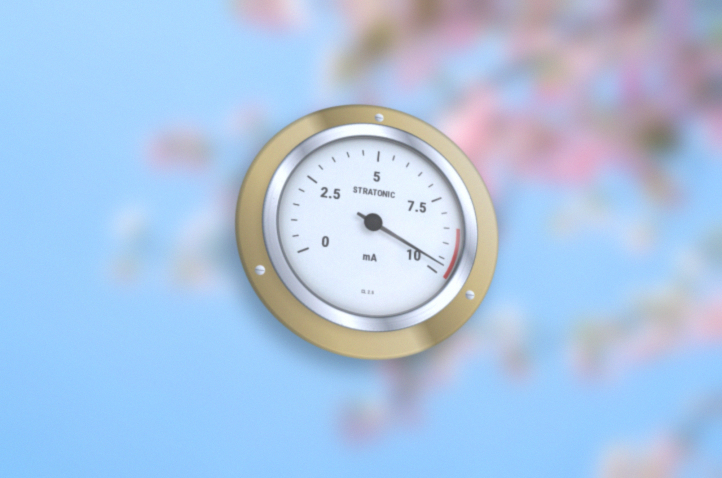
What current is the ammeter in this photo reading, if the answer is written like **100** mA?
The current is **9.75** mA
